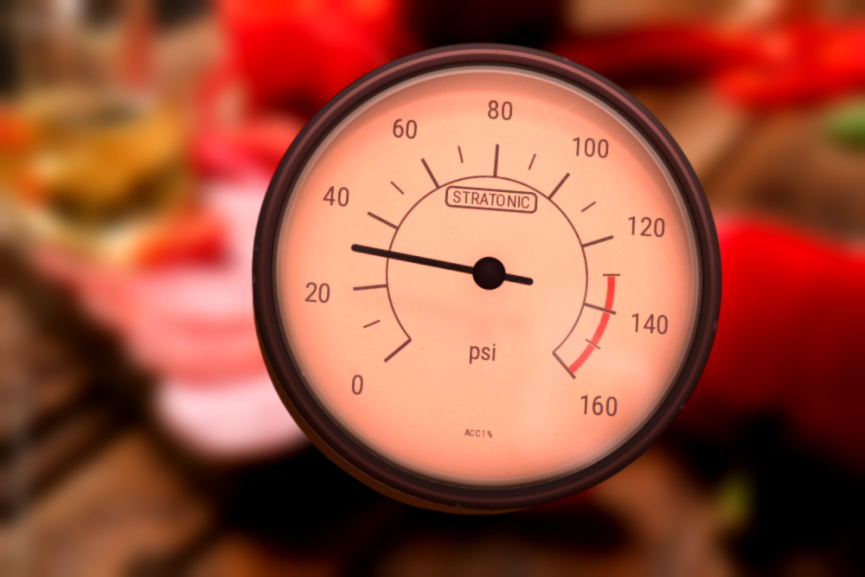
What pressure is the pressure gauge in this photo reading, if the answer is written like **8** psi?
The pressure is **30** psi
